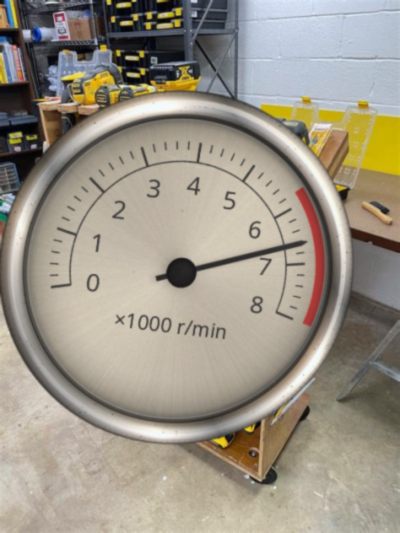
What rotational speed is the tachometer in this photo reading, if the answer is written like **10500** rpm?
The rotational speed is **6600** rpm
